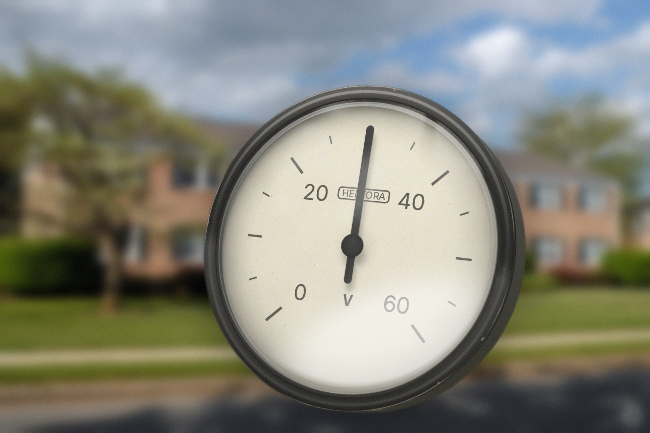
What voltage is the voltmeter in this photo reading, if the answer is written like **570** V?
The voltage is **30** V
